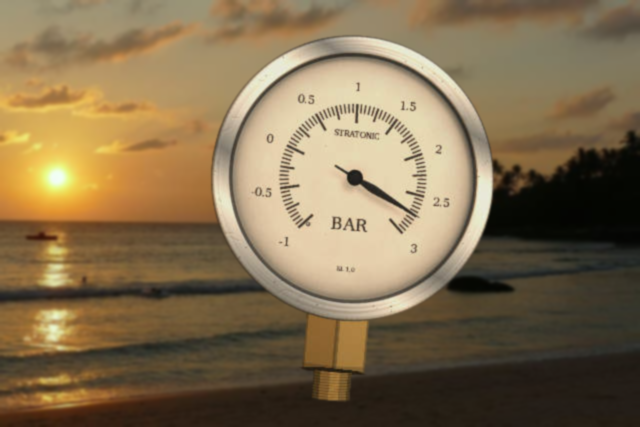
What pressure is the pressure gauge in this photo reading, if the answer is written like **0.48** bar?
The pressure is **2.75** bar
